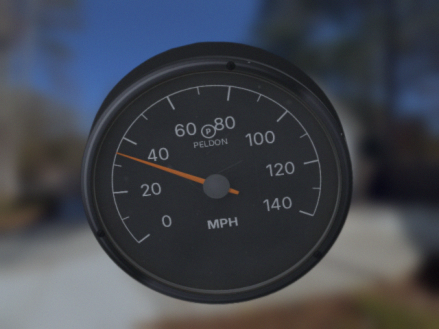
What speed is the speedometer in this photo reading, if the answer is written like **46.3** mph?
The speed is **35** mph
